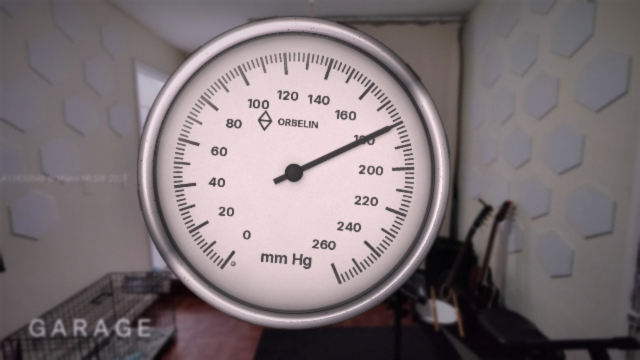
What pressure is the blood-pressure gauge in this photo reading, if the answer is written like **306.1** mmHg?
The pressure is **180** mmHg
